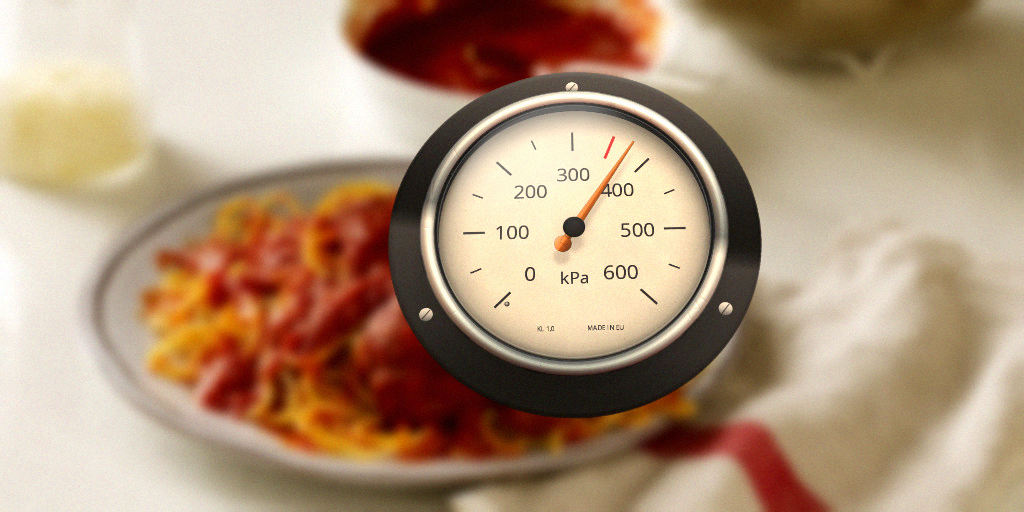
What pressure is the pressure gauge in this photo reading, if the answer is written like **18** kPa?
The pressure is **375** kPa
